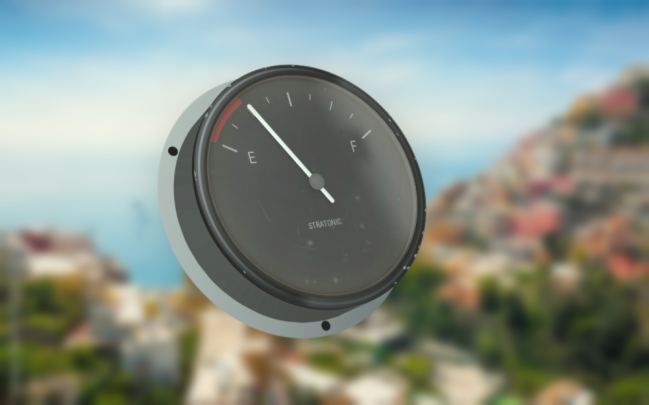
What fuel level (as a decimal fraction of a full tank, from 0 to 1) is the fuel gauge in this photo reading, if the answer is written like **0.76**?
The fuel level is **0.25**
